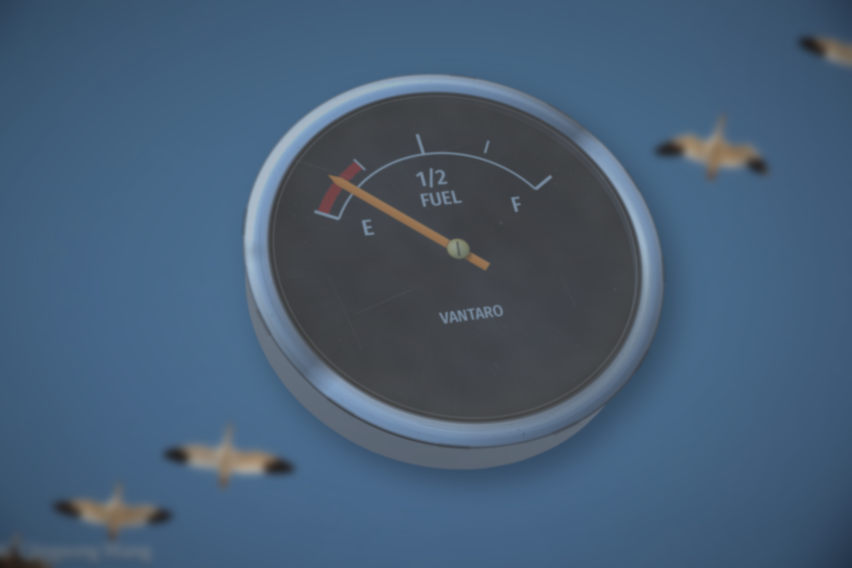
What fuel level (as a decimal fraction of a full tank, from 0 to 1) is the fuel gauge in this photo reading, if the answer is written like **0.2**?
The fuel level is **0.125**
